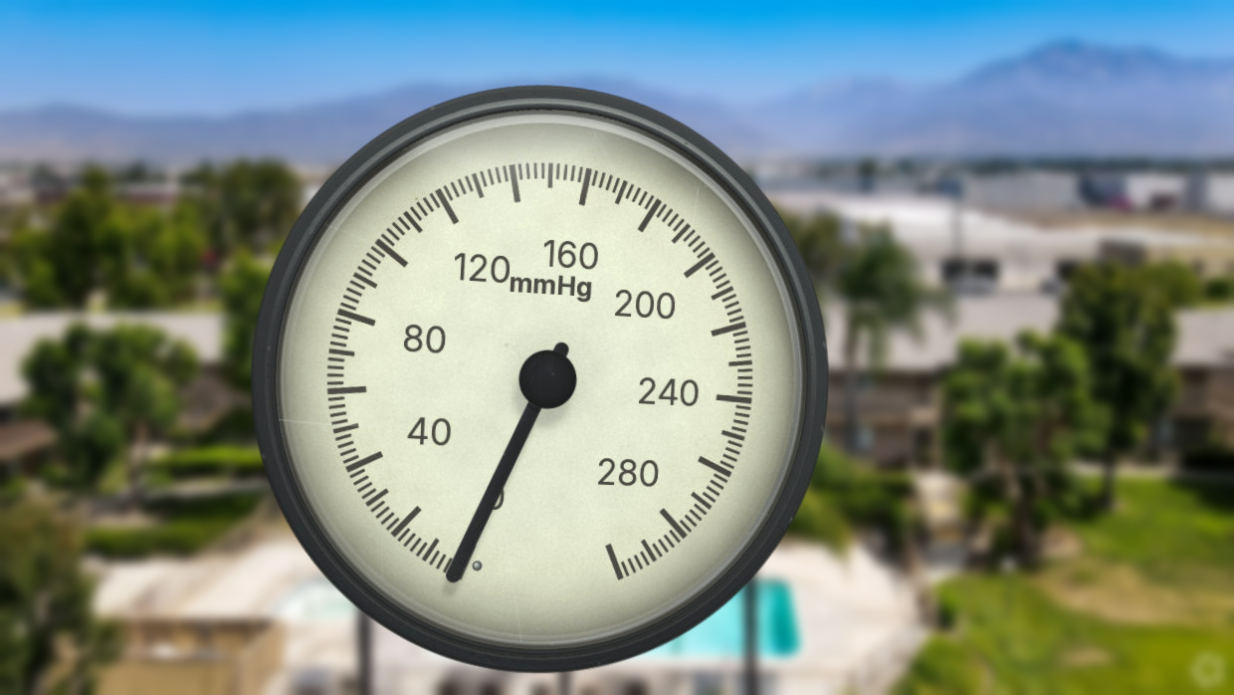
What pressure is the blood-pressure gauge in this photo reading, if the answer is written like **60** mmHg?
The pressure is **2** mmHg
